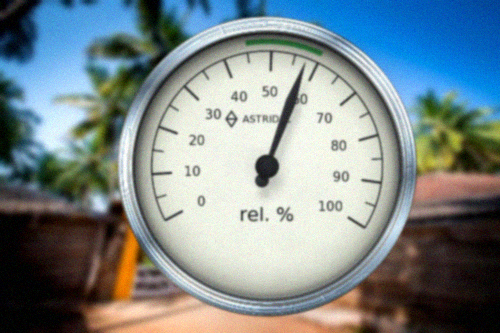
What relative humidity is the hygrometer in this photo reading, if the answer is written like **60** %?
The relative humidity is **57.5** %
